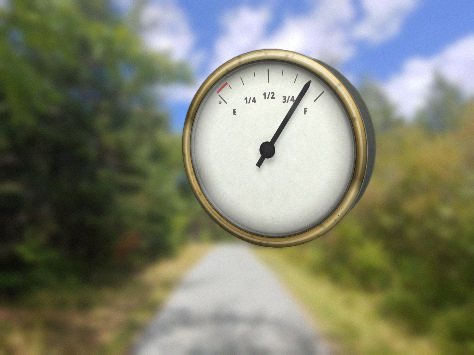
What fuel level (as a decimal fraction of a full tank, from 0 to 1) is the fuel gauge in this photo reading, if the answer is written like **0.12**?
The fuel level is **0.875**
